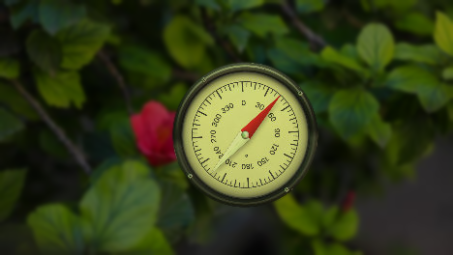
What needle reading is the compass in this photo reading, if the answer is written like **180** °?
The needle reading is **45** °
